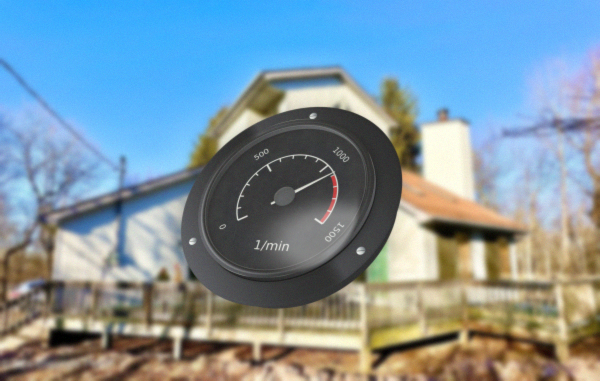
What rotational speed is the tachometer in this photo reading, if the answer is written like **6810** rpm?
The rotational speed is **1100** rpm
